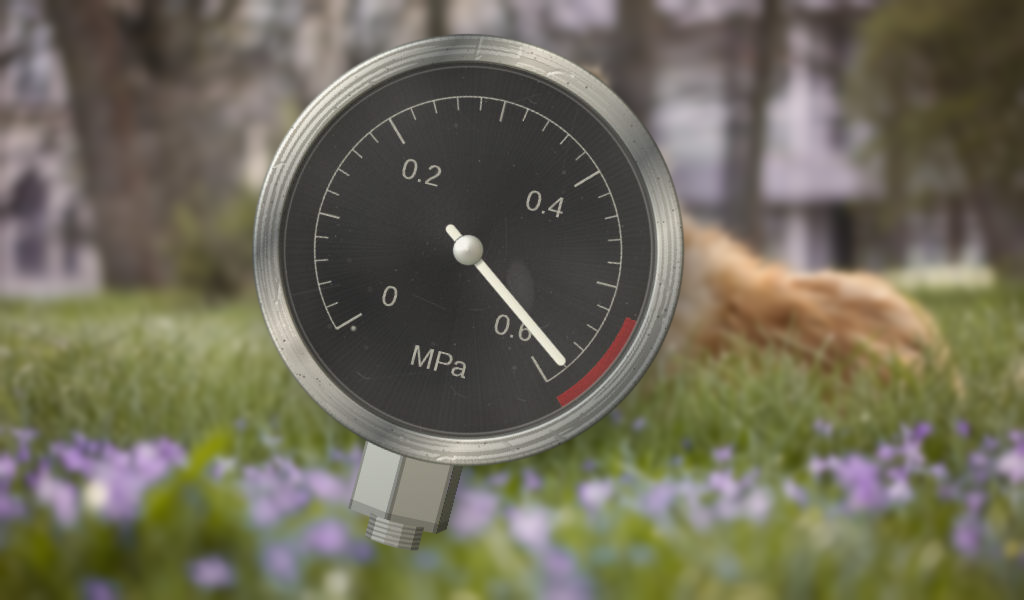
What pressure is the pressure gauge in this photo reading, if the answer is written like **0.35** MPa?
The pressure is **0.58** MPa
